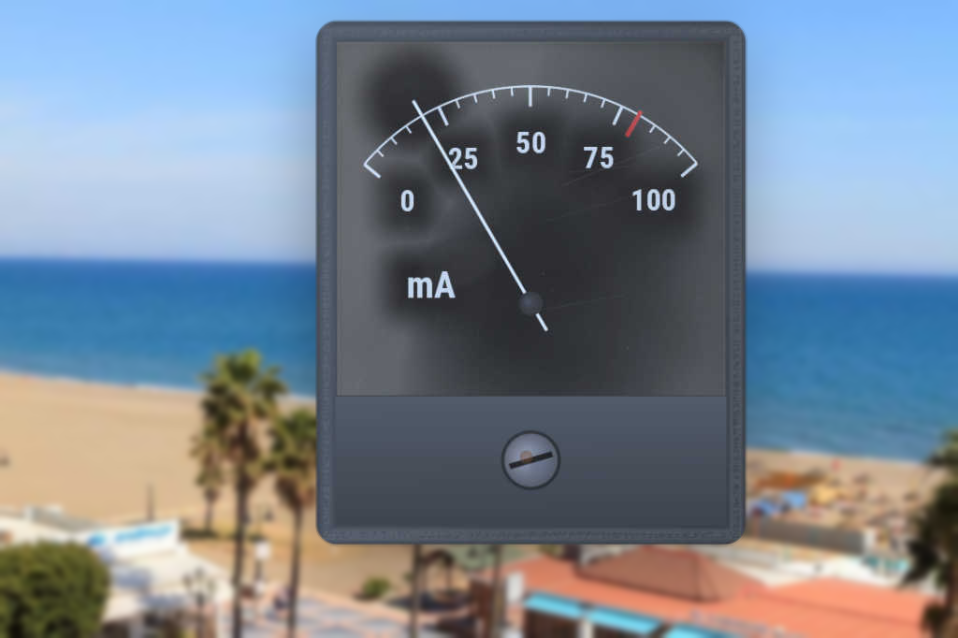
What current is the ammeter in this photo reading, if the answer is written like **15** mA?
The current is **20** mA
